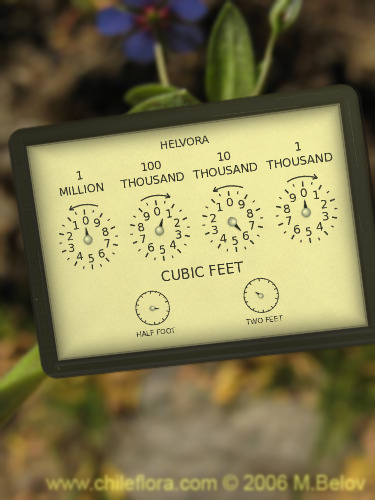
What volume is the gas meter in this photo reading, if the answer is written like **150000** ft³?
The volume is **6000** ft³
